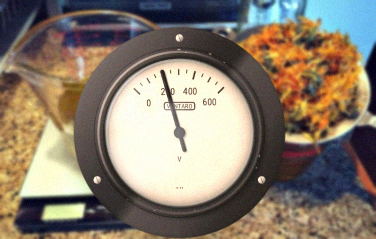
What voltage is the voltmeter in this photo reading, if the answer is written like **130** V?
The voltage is **200** V
